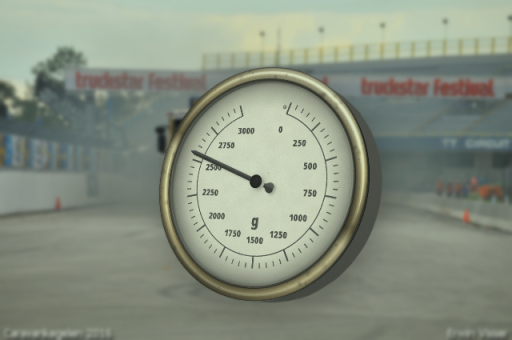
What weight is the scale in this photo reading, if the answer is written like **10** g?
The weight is **2550** g
